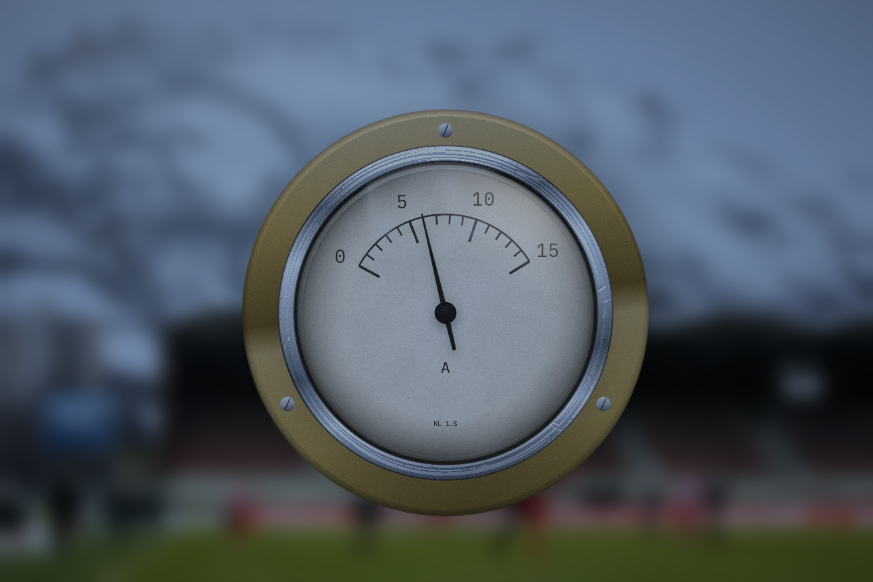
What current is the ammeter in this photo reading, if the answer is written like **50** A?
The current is **6** A
